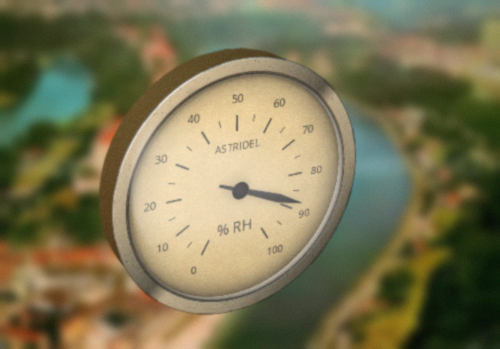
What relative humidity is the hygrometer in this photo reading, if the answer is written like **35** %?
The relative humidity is **87.5** %
